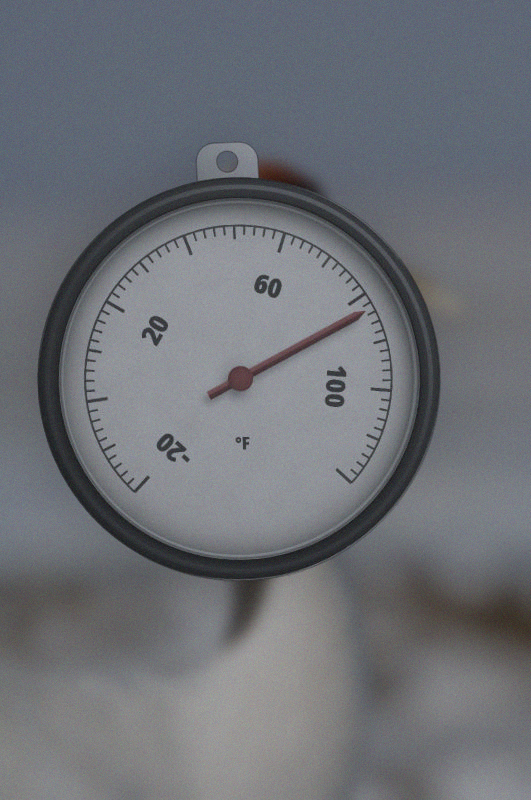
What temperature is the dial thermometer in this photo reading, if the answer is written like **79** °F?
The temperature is **83** °F
